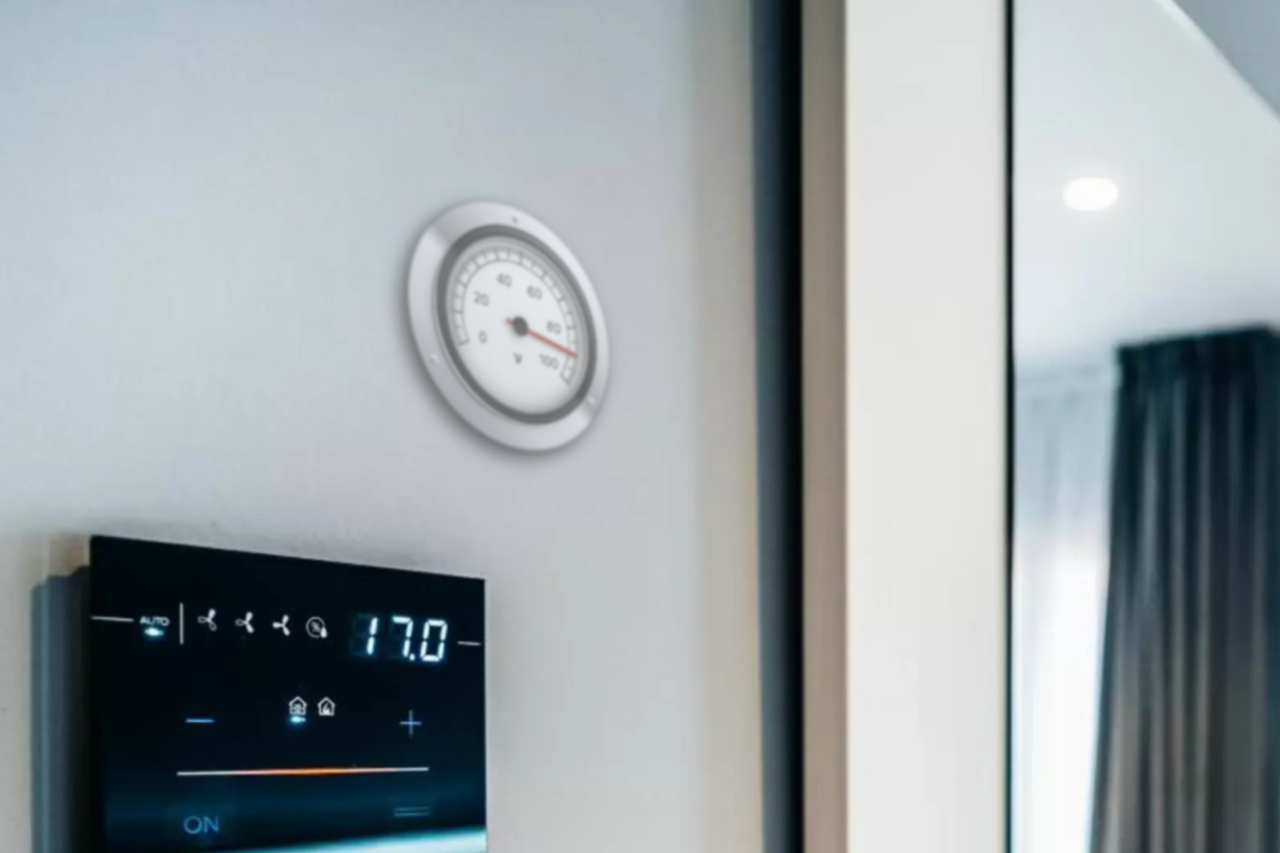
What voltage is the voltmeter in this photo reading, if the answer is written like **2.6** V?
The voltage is **90** V
